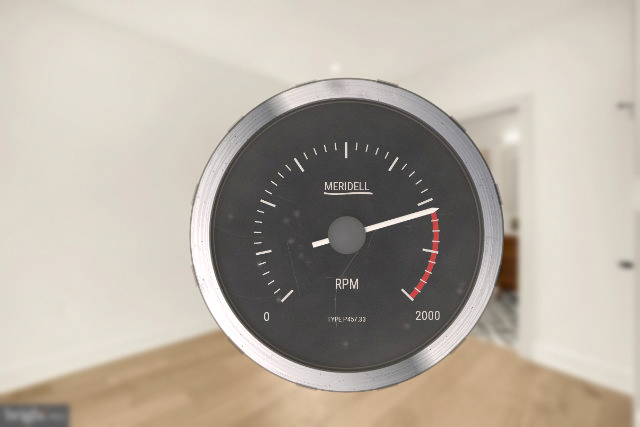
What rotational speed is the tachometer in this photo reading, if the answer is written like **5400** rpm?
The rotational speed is **1550** rpm
